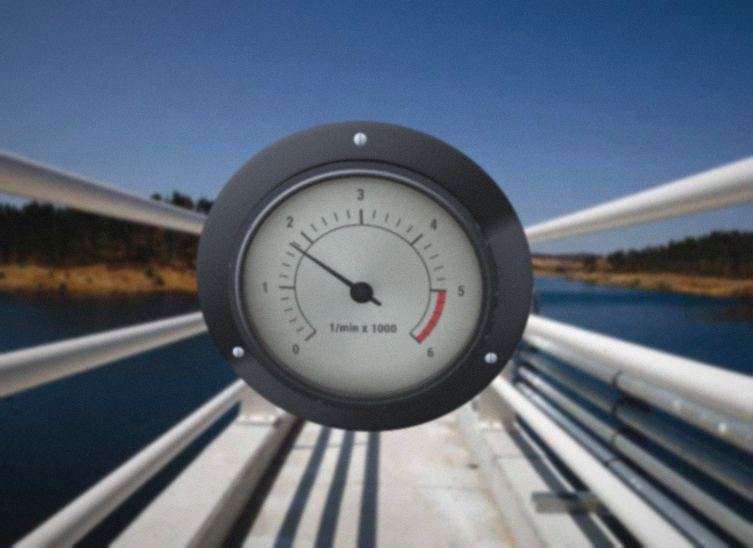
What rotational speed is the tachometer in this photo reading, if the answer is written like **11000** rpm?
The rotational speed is **1800** rpm
